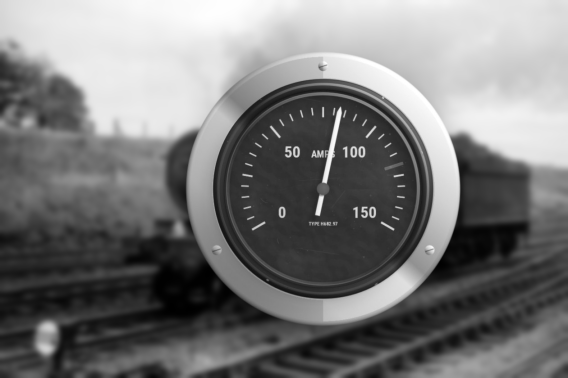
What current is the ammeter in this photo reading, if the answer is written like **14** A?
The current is **82.5** A
